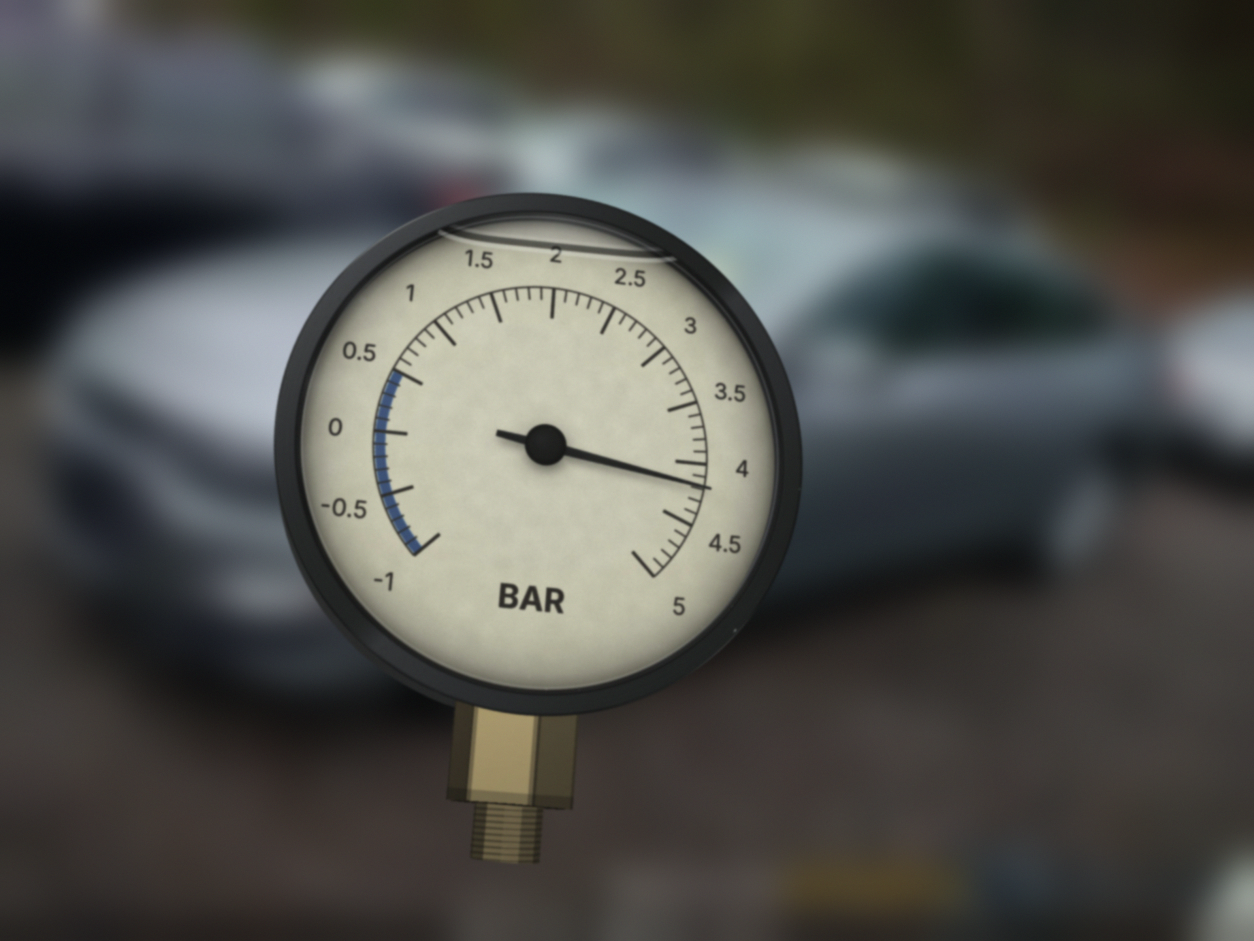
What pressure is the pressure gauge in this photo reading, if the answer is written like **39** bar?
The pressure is **4.2** bar
